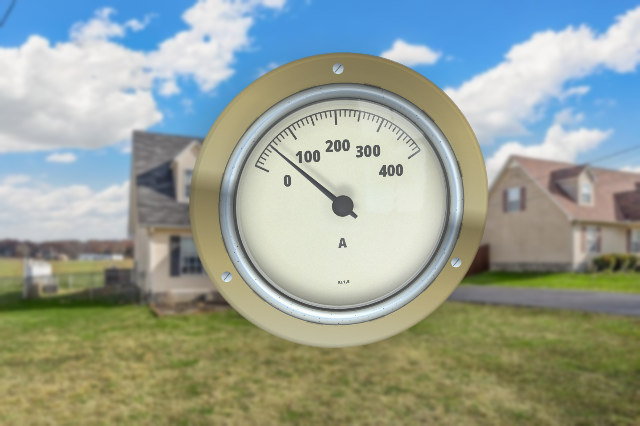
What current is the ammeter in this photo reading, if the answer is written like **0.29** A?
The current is **50** A
